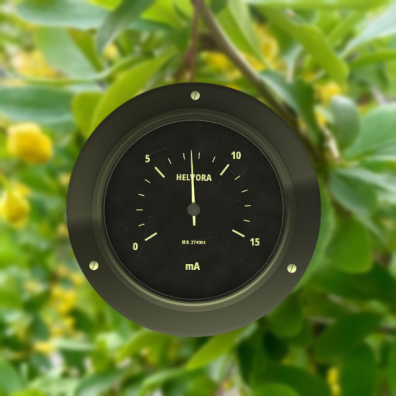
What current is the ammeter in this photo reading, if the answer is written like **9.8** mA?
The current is **7.5** mA
